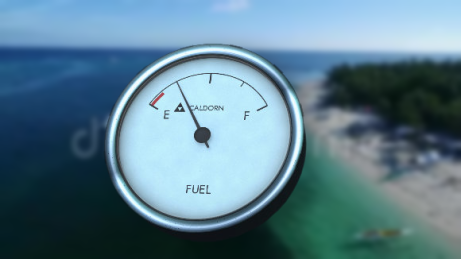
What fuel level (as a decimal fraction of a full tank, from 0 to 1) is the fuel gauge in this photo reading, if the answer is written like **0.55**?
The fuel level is **0.25**
